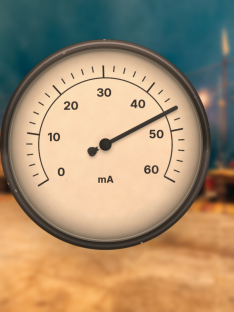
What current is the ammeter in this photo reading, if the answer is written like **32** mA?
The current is **46** mA
